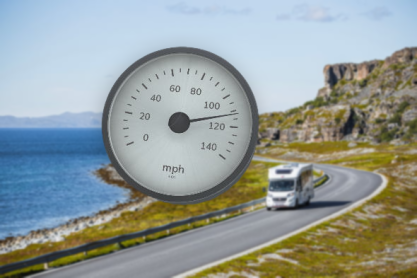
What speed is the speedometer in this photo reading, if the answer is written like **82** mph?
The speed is **112.5** mph
